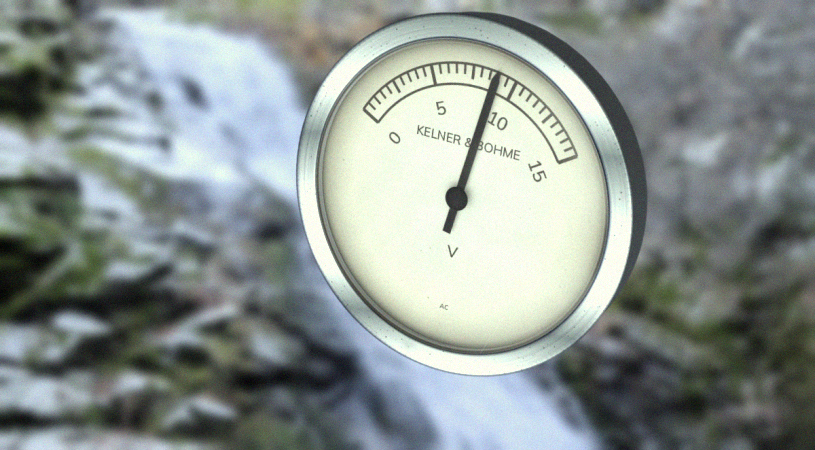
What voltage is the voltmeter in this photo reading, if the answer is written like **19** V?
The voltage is **9** V
